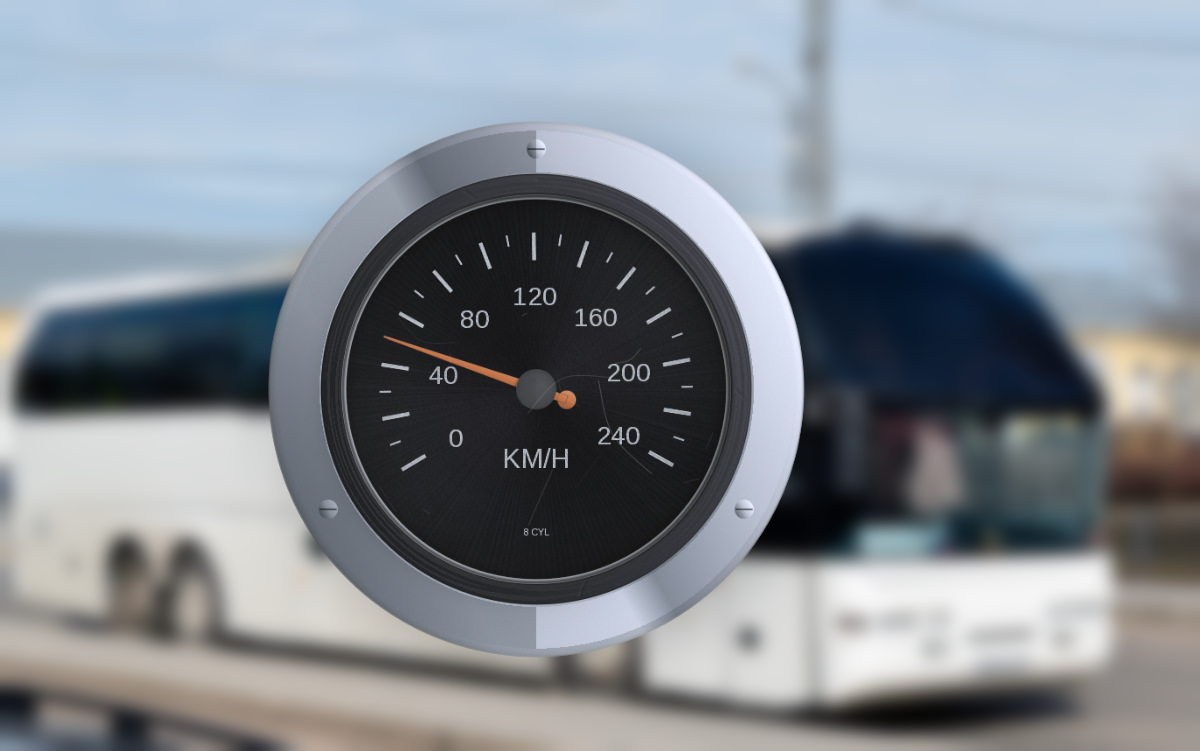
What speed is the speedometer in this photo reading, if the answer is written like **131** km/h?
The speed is **50** km/h
